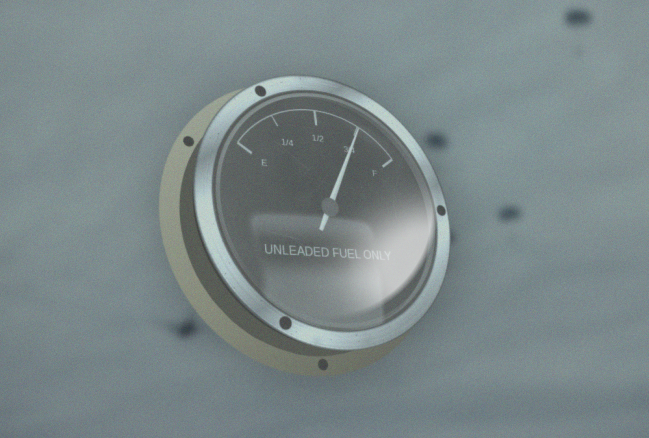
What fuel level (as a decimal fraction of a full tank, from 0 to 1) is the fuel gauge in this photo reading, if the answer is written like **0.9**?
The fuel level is **0.75**
